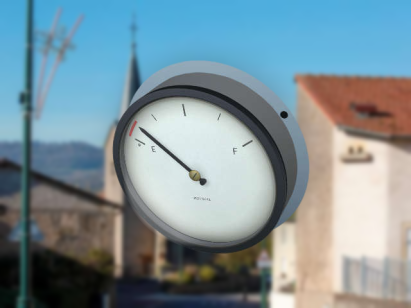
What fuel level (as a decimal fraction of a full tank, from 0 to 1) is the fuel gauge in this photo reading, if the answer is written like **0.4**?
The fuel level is **0.125**
